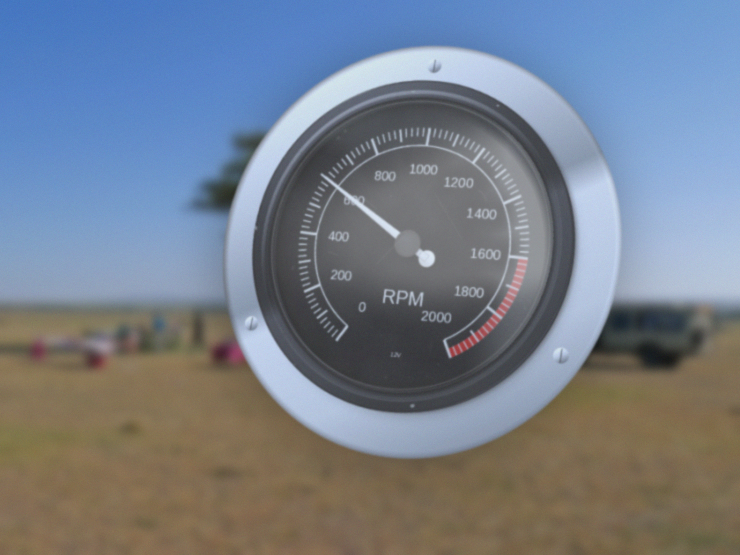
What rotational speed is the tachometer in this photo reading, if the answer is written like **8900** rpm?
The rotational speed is **600** rpm
